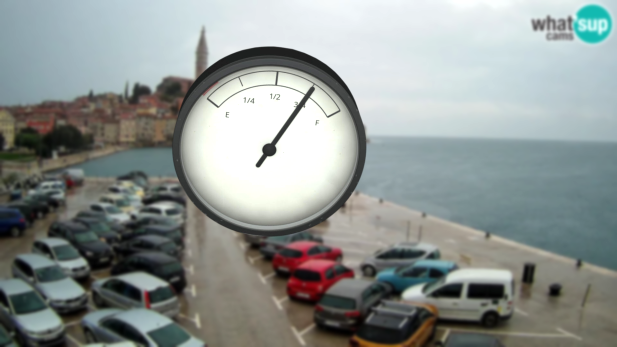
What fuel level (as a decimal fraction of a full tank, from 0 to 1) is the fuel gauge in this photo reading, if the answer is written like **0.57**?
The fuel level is **0.75**
